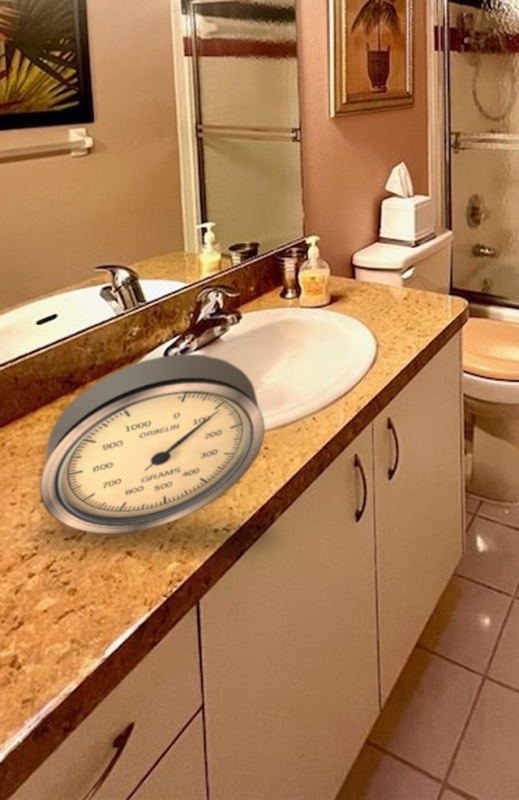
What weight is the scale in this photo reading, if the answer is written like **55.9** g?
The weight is **100** g
